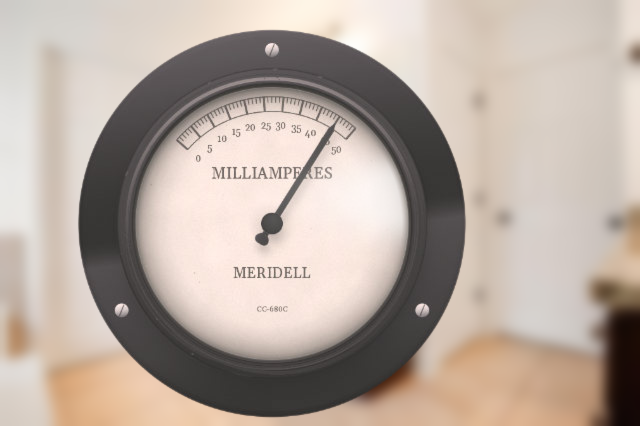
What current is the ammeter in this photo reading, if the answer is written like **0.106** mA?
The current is **45** mA
